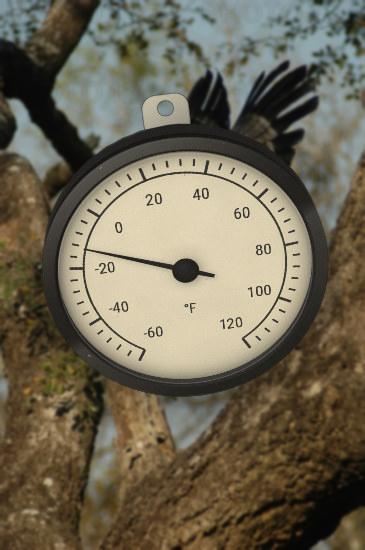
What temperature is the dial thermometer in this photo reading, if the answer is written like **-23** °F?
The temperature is **-12** °F
